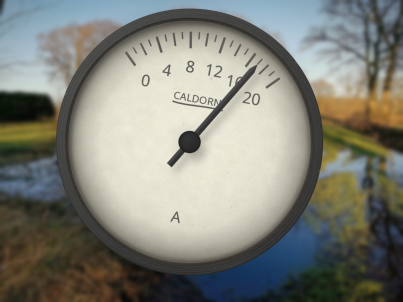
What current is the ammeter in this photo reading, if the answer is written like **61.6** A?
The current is **17** A
